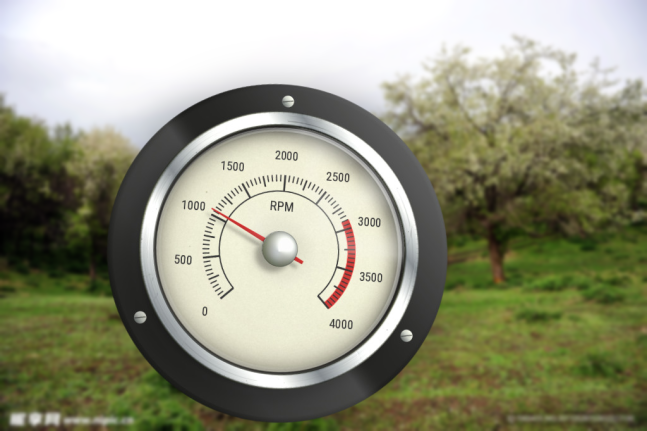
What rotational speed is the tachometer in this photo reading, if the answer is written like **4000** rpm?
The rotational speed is **1050** rpm
